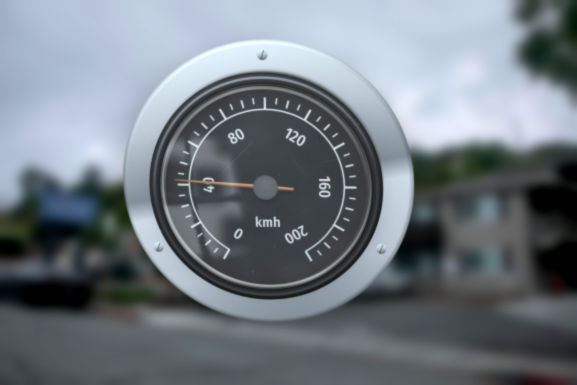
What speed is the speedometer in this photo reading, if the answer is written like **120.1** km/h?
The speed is **42.5** km/h
